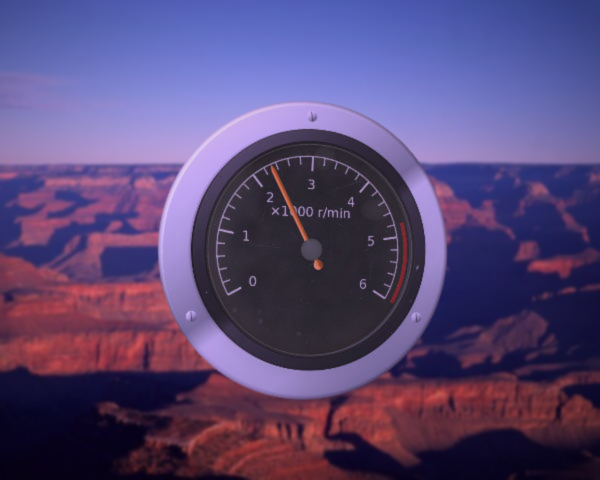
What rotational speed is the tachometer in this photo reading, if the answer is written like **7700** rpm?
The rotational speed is **2300** rpm
